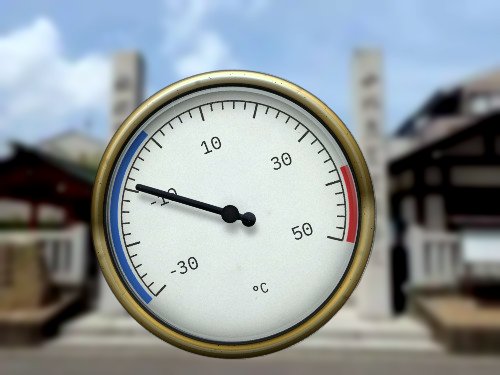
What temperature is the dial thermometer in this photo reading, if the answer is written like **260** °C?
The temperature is **-9** °C
